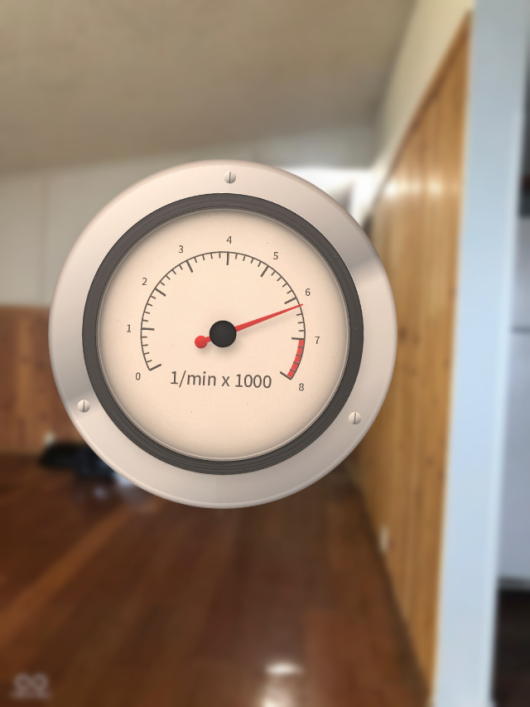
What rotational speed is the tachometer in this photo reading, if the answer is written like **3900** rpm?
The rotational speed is **6200** rpm
